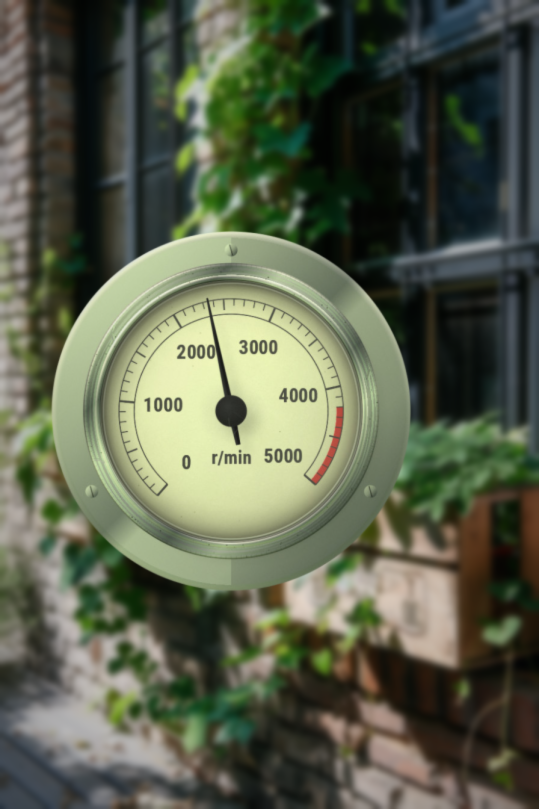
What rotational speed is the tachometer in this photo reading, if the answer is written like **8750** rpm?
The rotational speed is **2350** rpm
